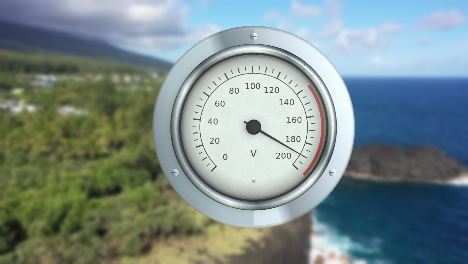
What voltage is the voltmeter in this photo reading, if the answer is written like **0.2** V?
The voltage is **190** V
